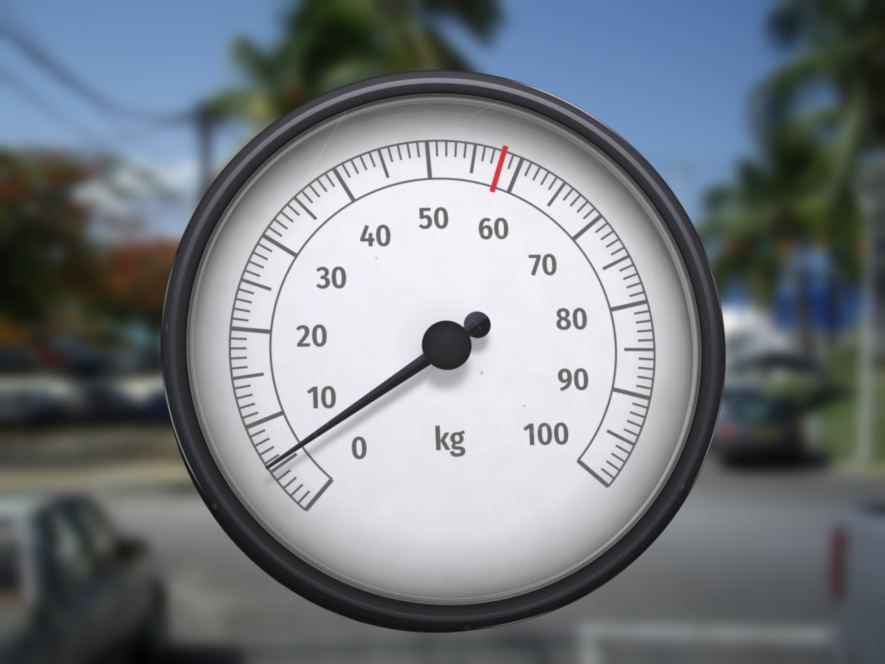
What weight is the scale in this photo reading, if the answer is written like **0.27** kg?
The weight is **5.5** kg
